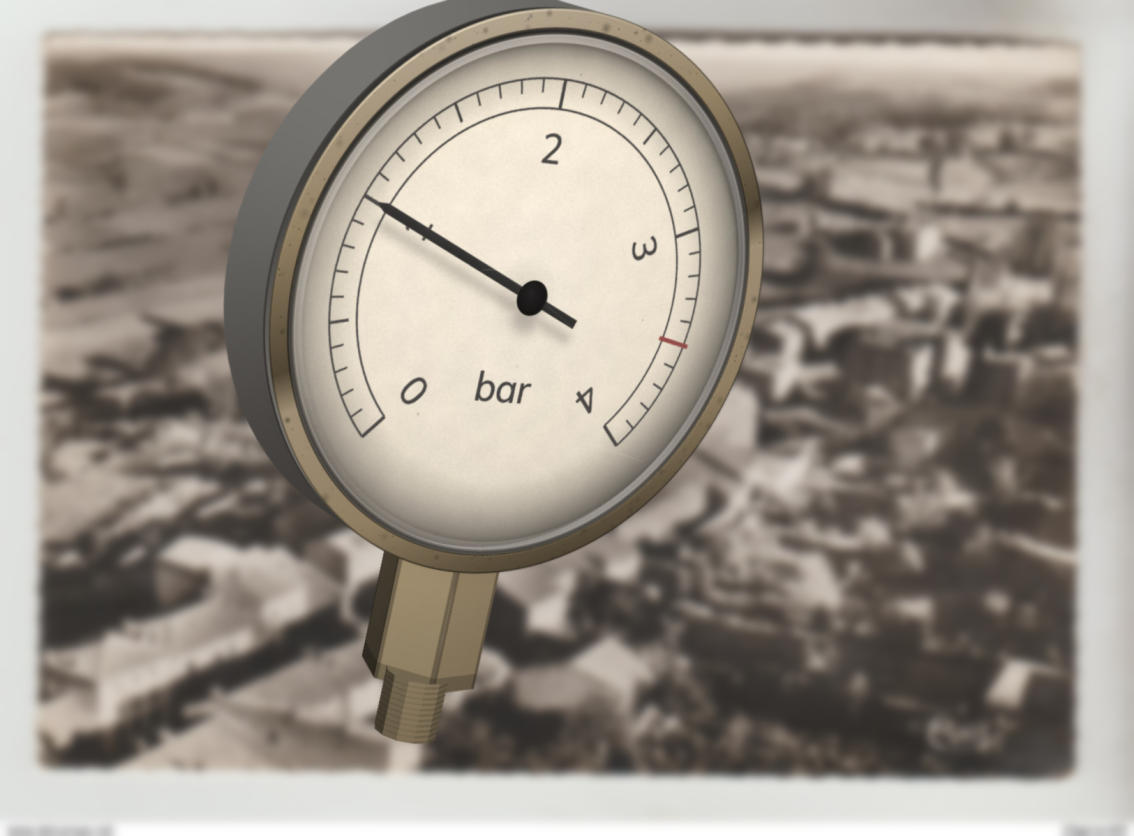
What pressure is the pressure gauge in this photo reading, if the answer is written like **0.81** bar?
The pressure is **1** bar
